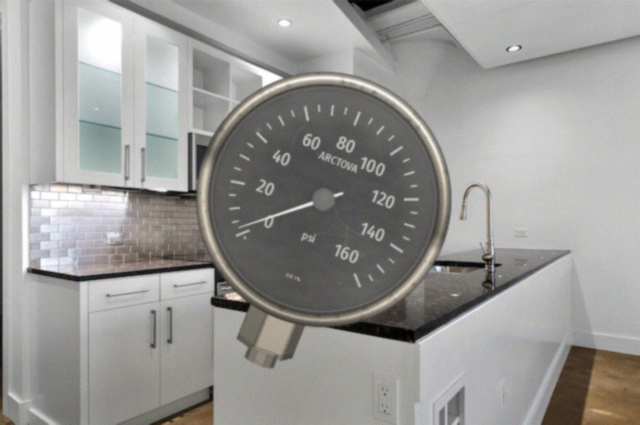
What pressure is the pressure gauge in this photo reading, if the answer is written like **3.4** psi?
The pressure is **2.5** psi
